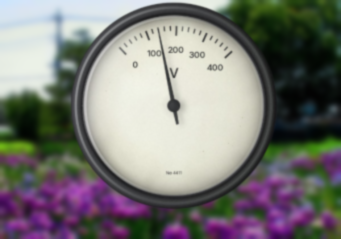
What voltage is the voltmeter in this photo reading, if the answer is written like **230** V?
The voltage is **140** V
